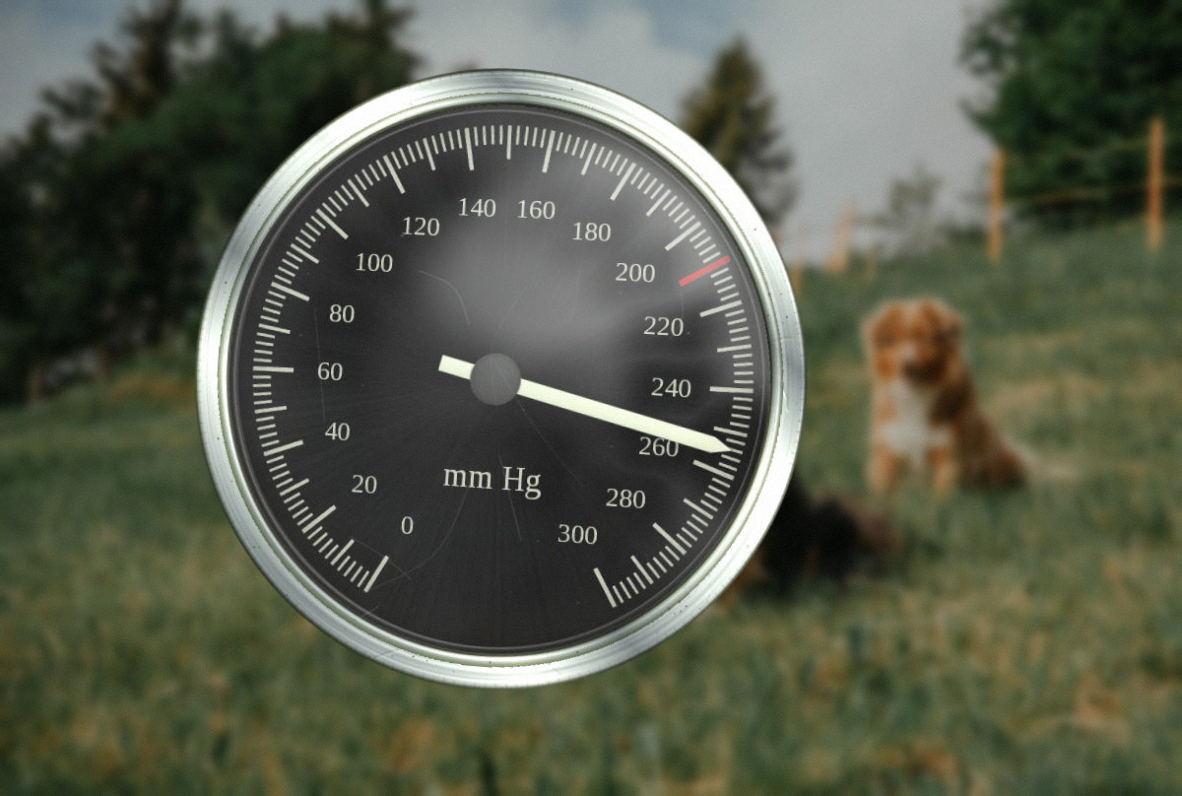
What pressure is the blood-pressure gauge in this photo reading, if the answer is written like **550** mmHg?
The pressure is **254** mmHg
